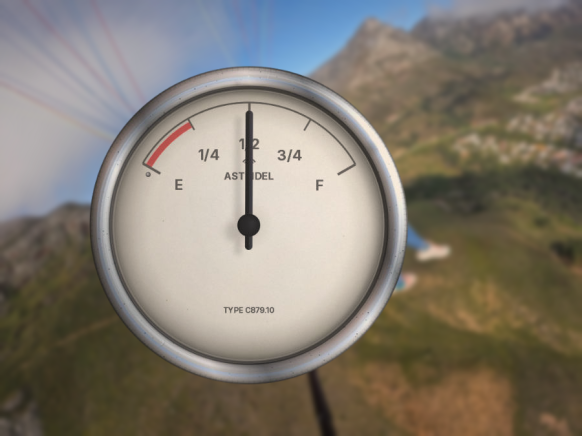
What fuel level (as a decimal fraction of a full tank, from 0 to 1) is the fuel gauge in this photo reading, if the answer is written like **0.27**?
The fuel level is **0.5**
